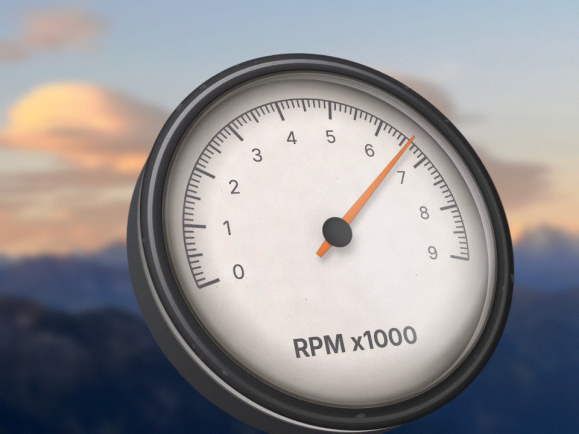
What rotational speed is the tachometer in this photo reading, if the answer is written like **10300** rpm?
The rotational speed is **6600** rpm
